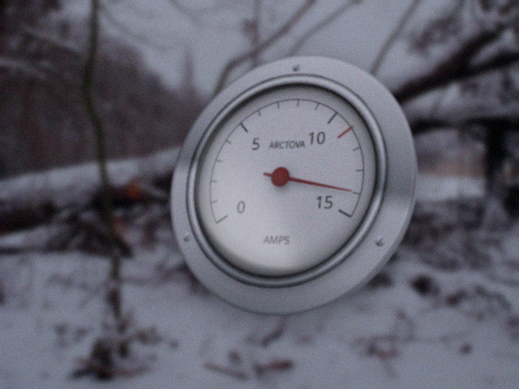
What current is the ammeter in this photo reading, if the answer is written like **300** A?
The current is **14** A
